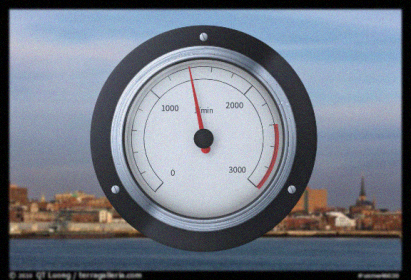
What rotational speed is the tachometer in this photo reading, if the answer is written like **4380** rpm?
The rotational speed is **1400** rpm
